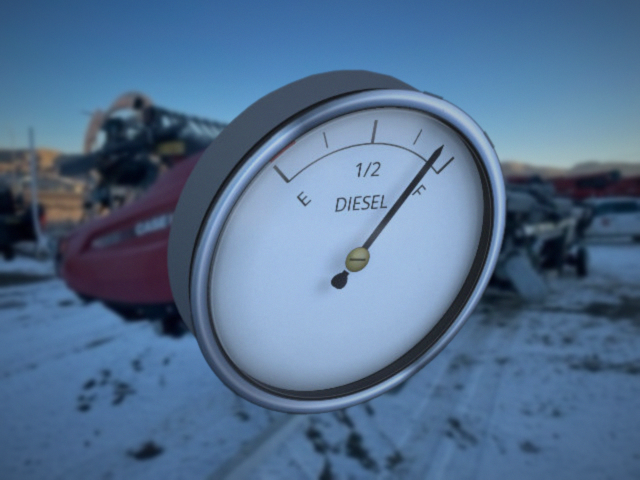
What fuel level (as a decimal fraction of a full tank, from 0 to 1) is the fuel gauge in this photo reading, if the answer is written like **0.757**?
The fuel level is **0.875**
